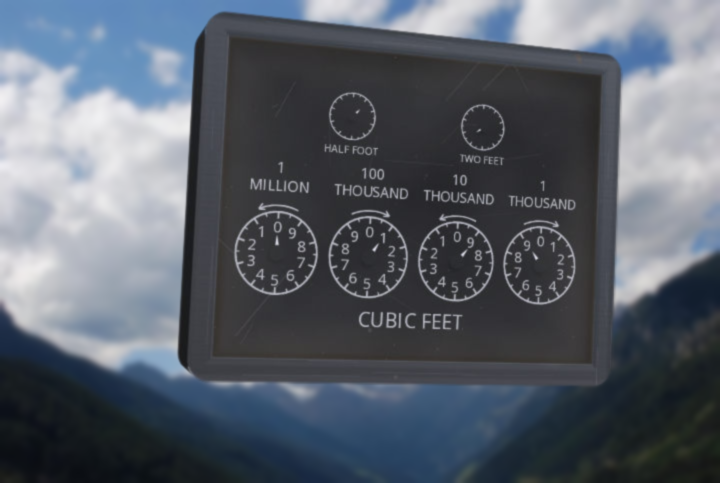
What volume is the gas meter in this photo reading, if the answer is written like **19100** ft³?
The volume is **8900** ft³
